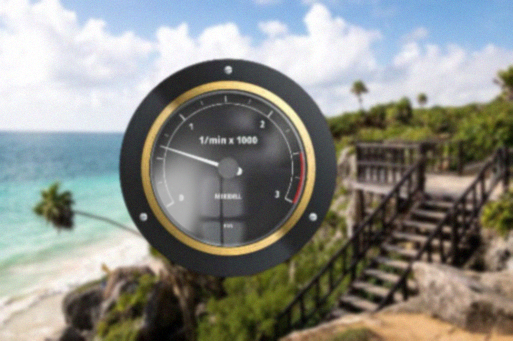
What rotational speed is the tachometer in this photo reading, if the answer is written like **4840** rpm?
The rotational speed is **625** rpm
